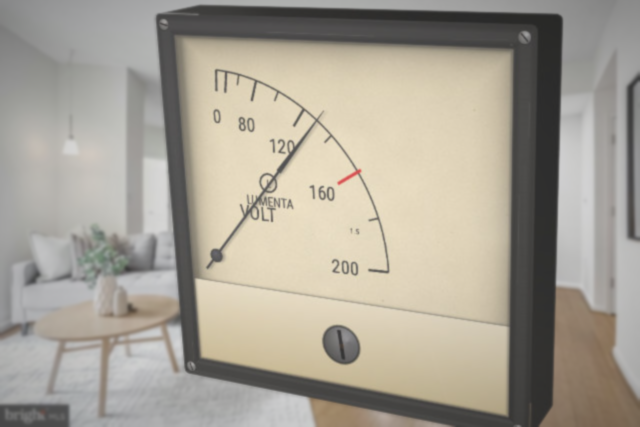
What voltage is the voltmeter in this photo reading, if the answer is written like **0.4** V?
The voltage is **130** V
